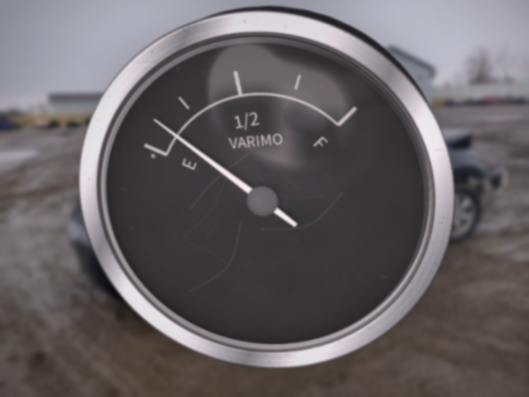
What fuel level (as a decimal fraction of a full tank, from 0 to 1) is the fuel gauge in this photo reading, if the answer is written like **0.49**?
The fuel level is **0.125**
